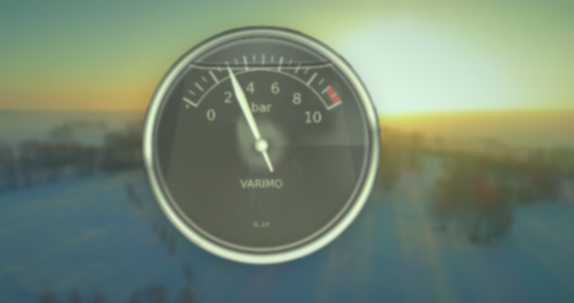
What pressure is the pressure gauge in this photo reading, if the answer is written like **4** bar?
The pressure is **3** bar
